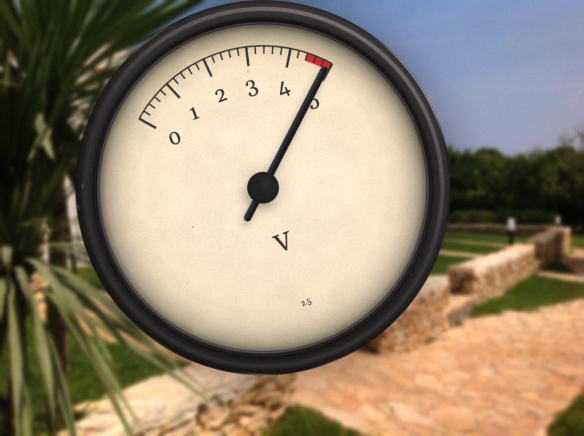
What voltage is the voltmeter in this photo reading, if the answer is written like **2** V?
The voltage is **4.9** V
